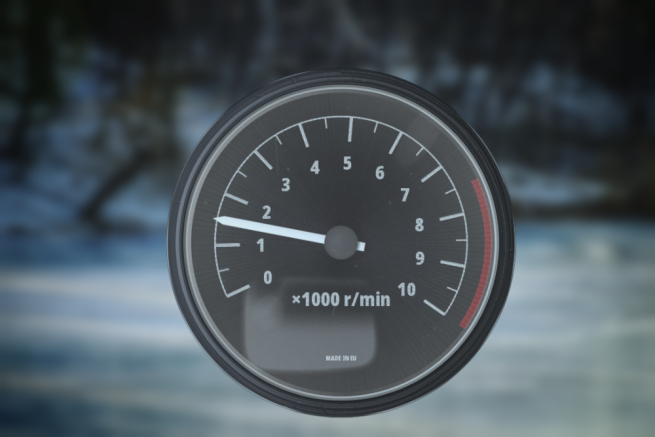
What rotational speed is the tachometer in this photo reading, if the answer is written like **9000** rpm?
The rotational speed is **1500** rpm
